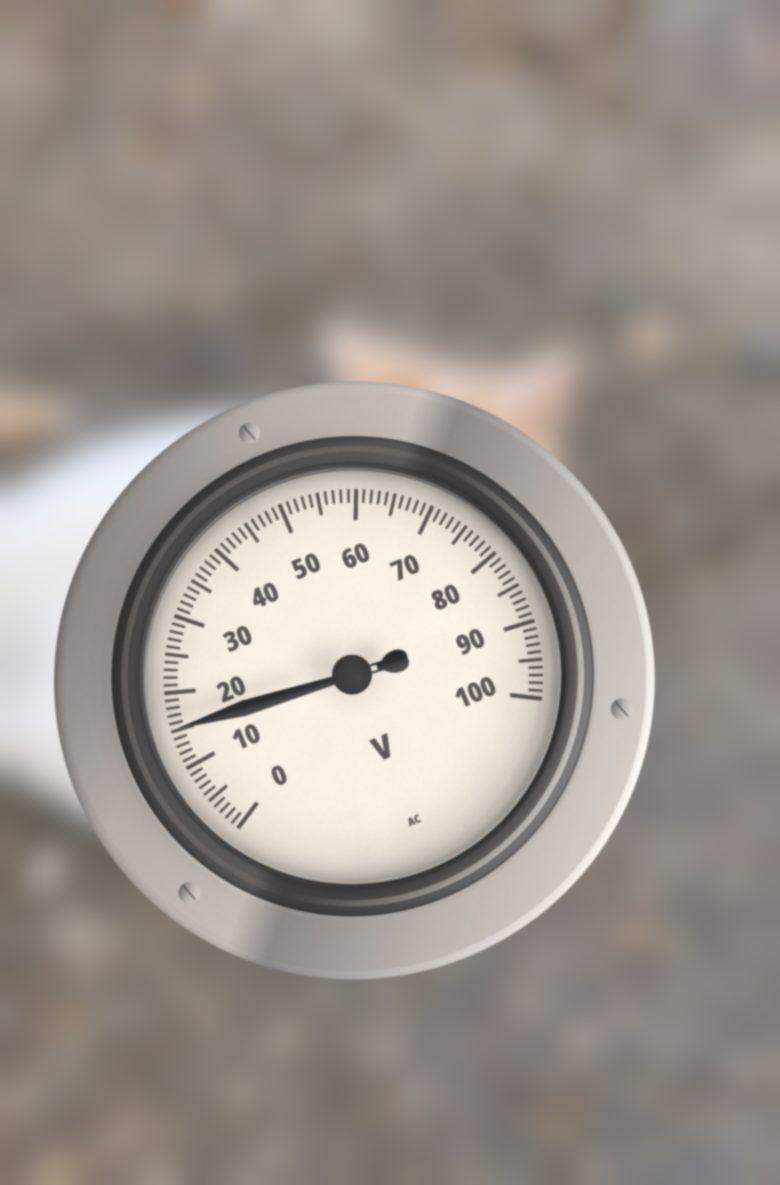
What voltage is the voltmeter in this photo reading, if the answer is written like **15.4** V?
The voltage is **15** V
